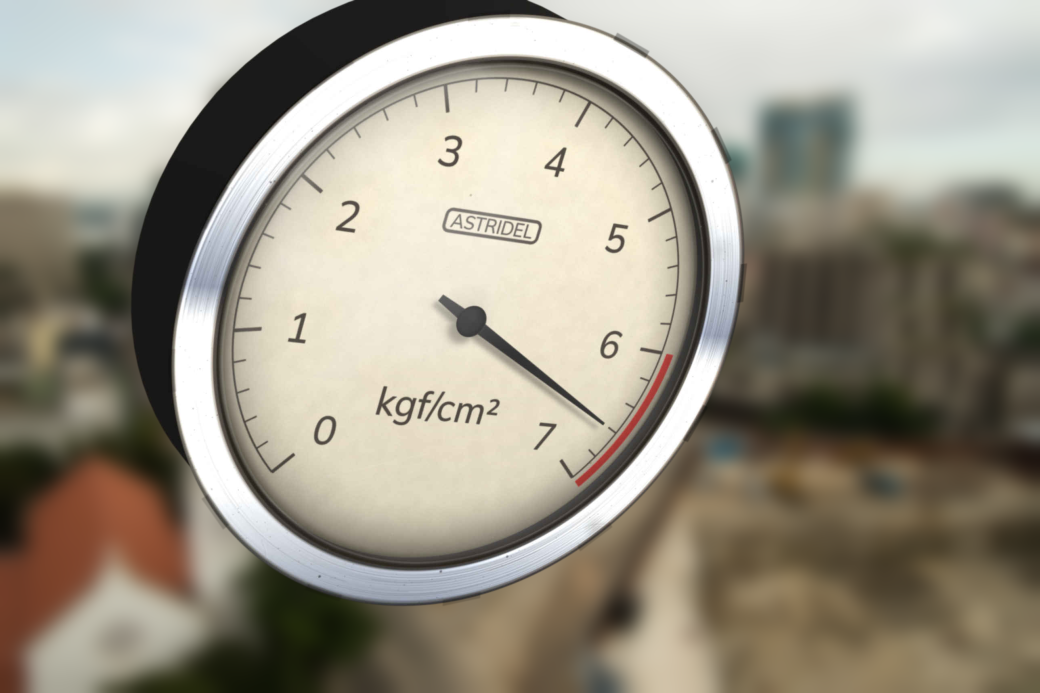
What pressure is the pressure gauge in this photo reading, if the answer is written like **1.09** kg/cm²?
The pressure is **6.6** kg/cm²
